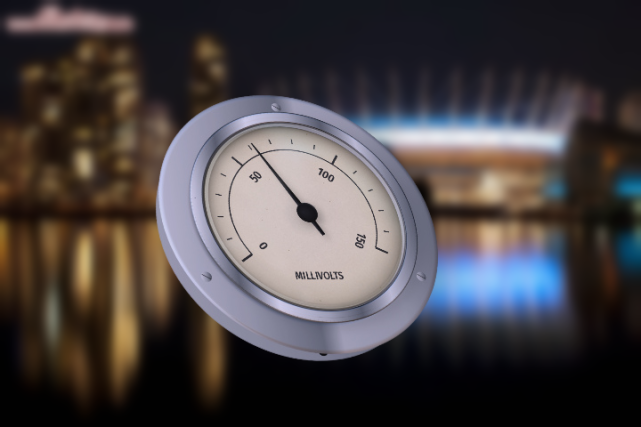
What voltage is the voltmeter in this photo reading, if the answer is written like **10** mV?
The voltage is **60** mV
